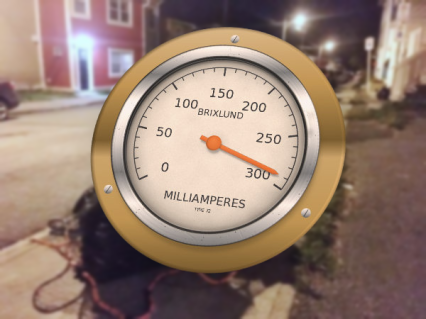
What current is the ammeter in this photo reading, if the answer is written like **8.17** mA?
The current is **290** mA
